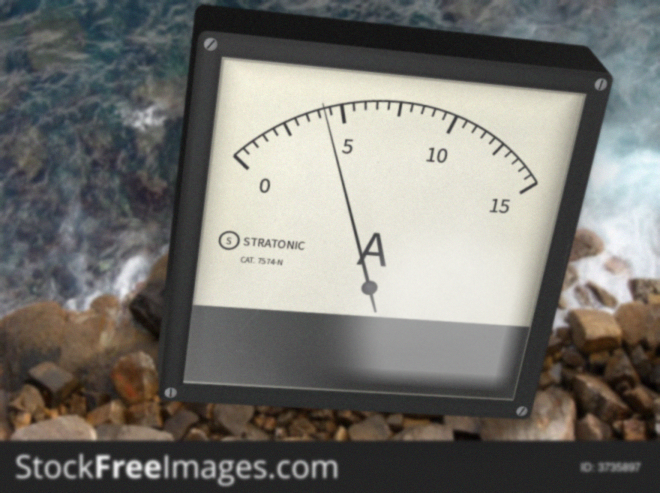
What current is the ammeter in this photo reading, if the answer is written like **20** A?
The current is **4.25** A
